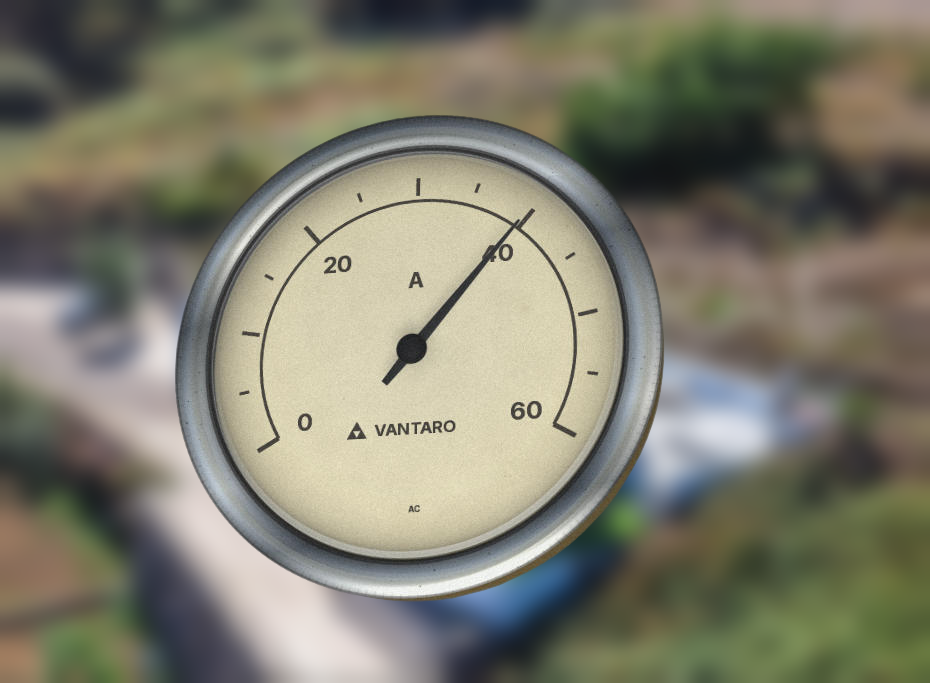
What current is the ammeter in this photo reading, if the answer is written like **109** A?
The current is **40** A
